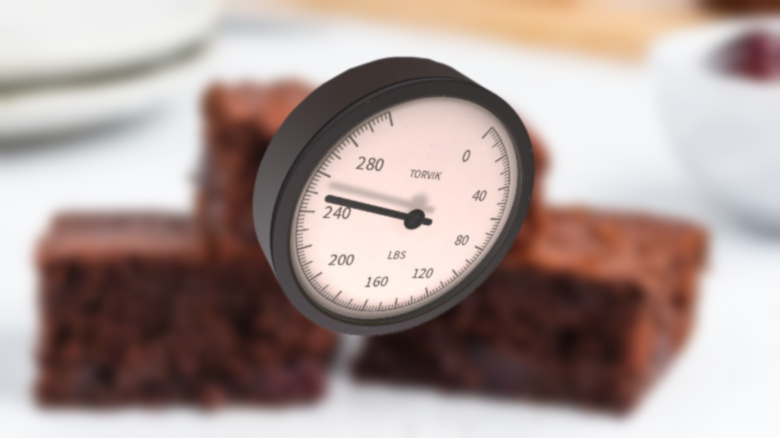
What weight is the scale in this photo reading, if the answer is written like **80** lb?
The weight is **250** lb
